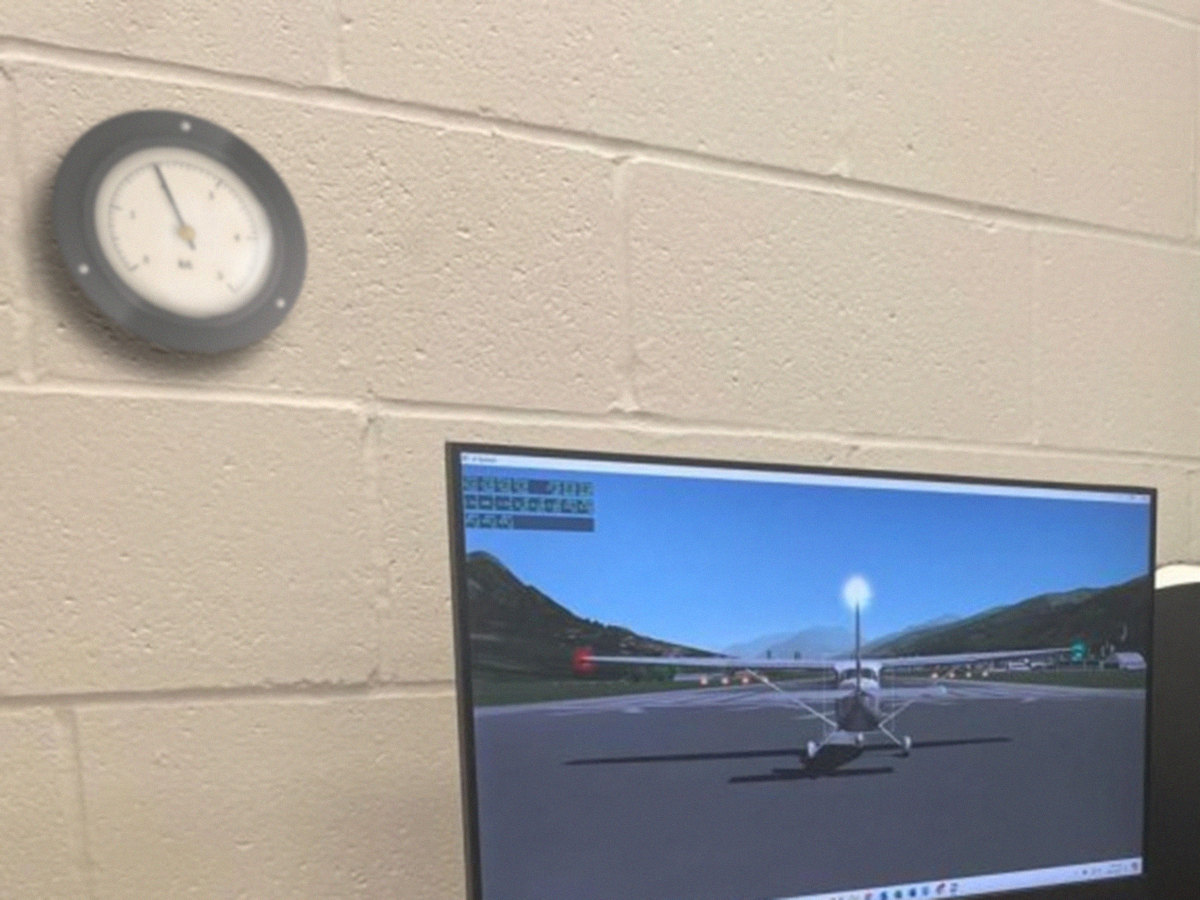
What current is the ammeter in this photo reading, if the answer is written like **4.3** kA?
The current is **2** kA
